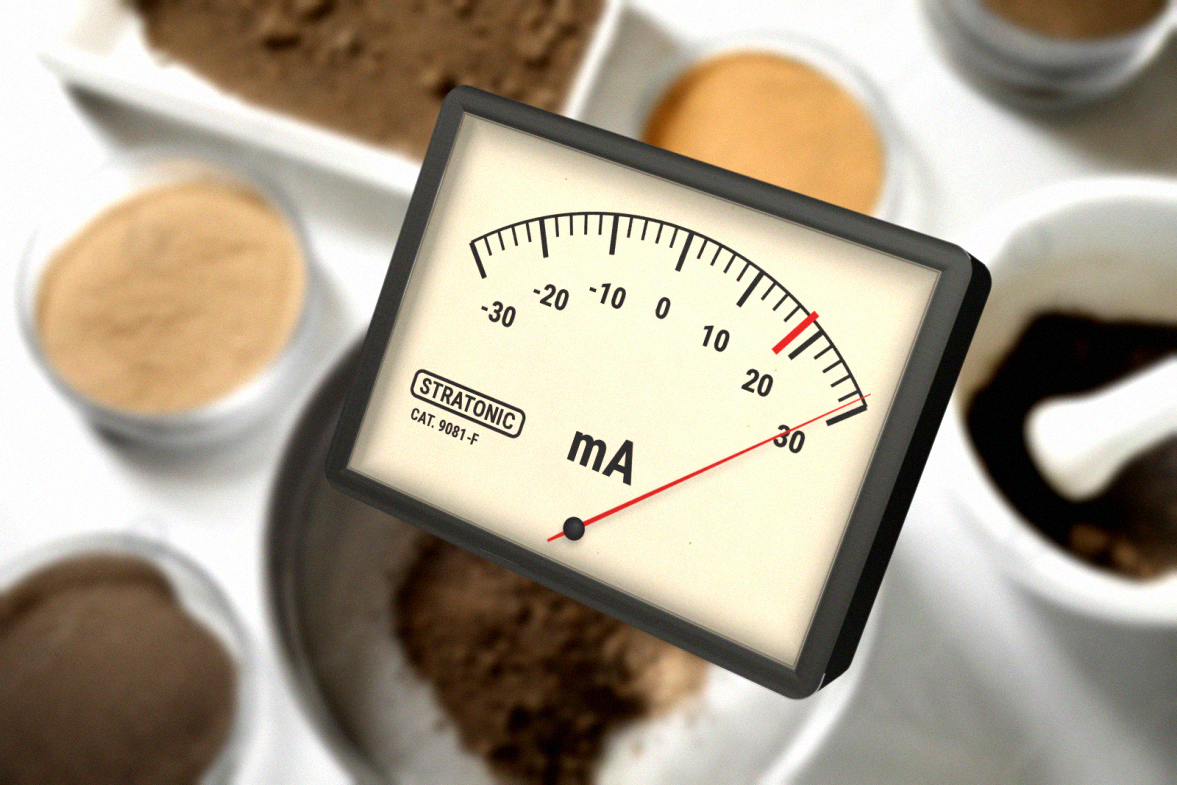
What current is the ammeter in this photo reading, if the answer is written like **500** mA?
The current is **29** mA
